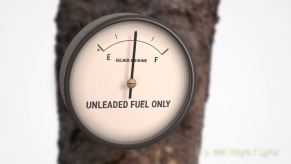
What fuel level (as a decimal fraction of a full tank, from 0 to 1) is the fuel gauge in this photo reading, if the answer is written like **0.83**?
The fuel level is **0.5**
